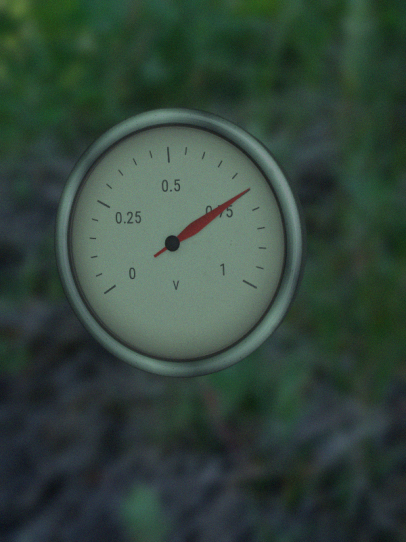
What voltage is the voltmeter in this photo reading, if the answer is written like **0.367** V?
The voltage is **0.75** V
